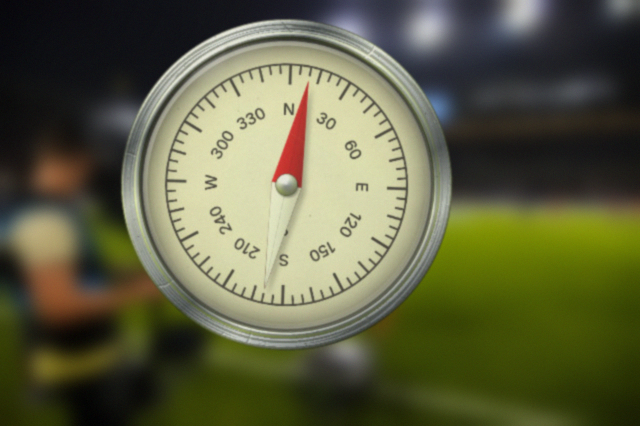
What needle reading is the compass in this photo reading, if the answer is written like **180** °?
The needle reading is **10** °
